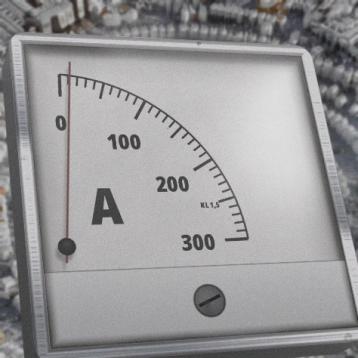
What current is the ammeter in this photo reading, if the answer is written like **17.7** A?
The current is **10** A
